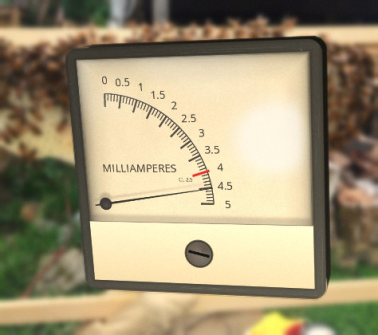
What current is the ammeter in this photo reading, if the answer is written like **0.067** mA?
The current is **4.5** mA
